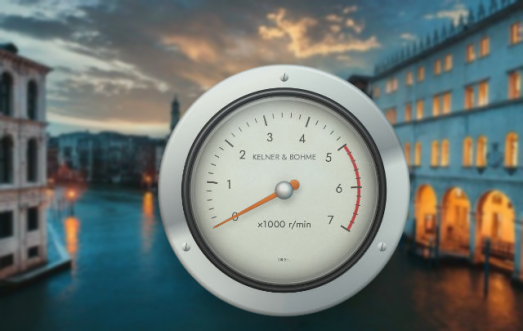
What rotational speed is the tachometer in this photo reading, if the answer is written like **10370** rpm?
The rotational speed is **0** rpm
